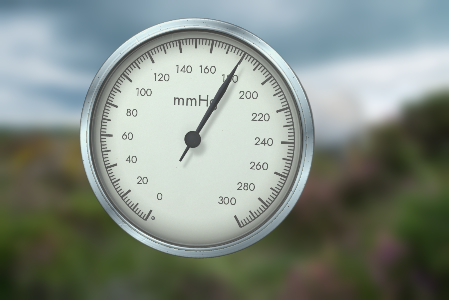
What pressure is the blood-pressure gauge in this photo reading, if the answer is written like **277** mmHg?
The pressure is **180** mmHg
